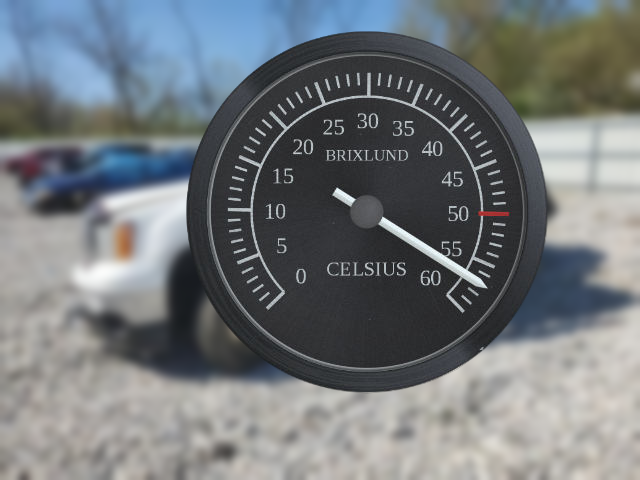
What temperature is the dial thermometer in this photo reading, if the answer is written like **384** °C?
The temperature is **57** °C
